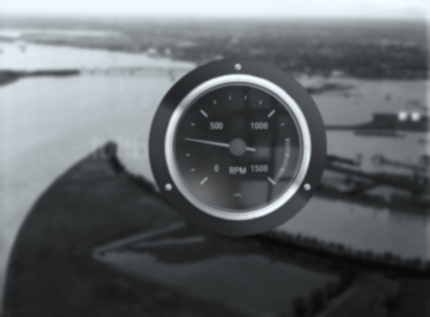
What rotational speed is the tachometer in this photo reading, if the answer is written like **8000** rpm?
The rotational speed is **300** rpm
